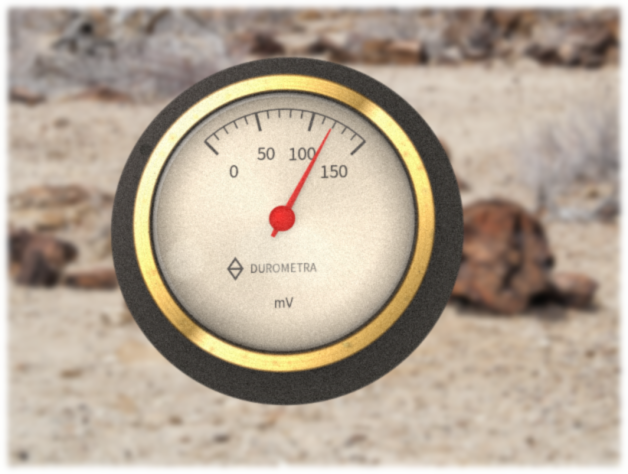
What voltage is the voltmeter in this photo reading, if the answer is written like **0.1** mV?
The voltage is **120** mV
